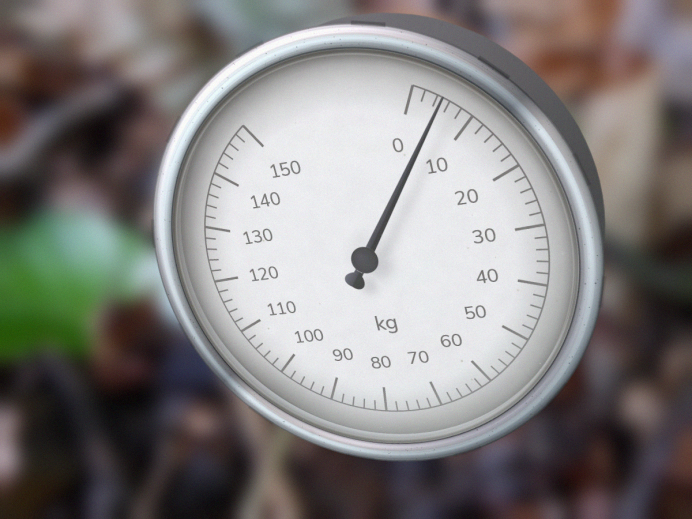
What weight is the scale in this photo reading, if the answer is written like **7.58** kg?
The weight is **5** kg
